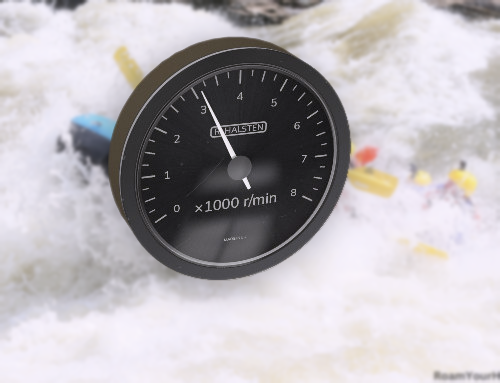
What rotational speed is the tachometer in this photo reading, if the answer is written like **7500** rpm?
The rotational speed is **3125** rpm
